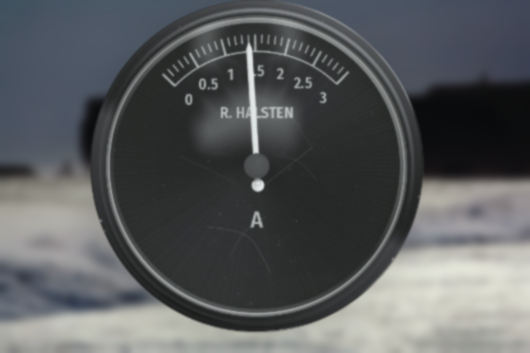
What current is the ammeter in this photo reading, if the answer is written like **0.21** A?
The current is **1.4** A
